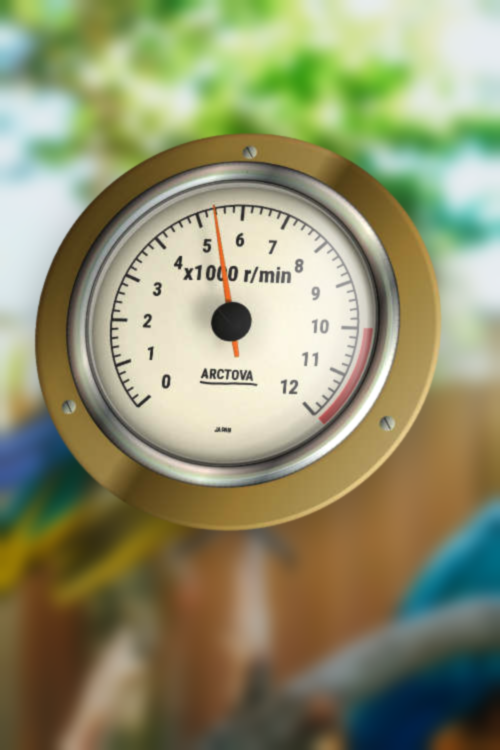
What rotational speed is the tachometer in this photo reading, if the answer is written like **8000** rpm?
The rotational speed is **5400** rpm
